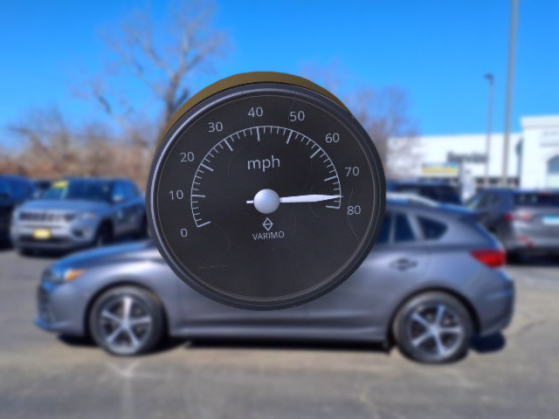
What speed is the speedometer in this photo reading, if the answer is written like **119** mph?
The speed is **76** mph
